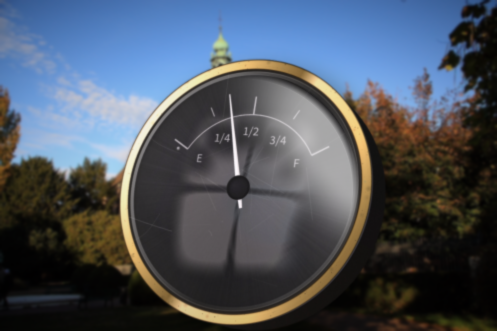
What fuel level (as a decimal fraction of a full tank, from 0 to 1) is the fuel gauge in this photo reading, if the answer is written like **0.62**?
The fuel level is **0.375**
